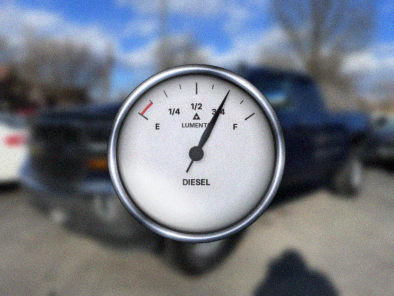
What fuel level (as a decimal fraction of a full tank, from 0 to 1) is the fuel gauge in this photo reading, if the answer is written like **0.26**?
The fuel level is **0.75**
